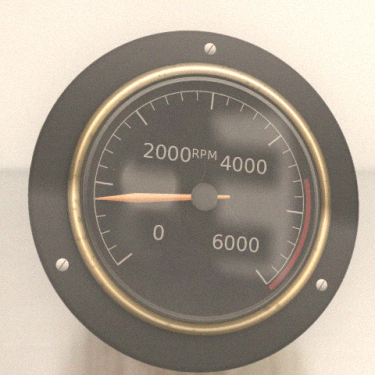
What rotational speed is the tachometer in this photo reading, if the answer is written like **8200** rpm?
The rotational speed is **800** rpm
